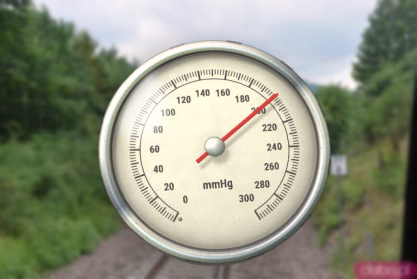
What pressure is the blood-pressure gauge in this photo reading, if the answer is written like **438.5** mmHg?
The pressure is **200** mmHg
